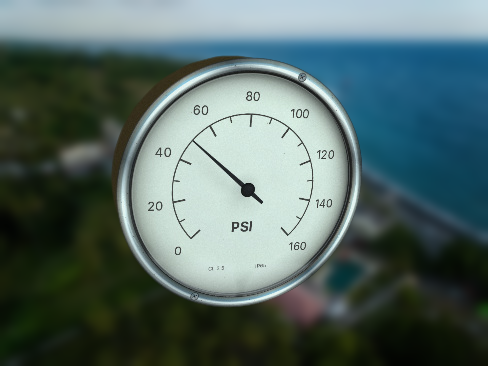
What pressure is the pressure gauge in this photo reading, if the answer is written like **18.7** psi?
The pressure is **50** psi
